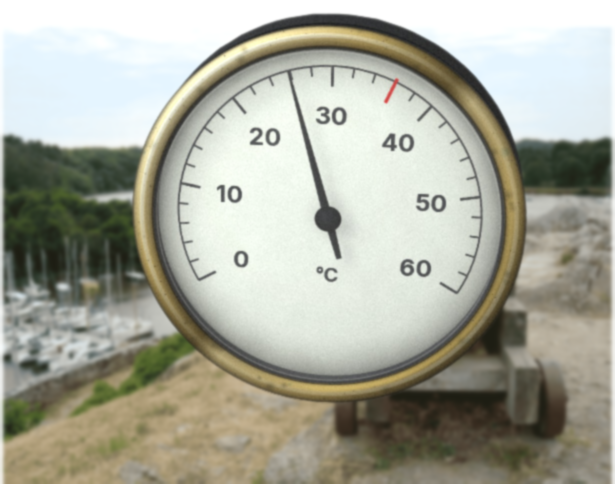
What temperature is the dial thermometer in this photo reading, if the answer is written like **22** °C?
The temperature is **26** °C
